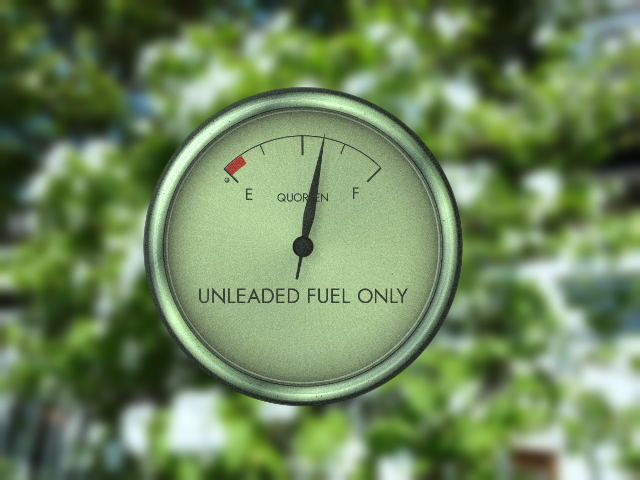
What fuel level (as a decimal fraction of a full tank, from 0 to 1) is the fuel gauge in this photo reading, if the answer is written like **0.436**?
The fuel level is **0.625**
